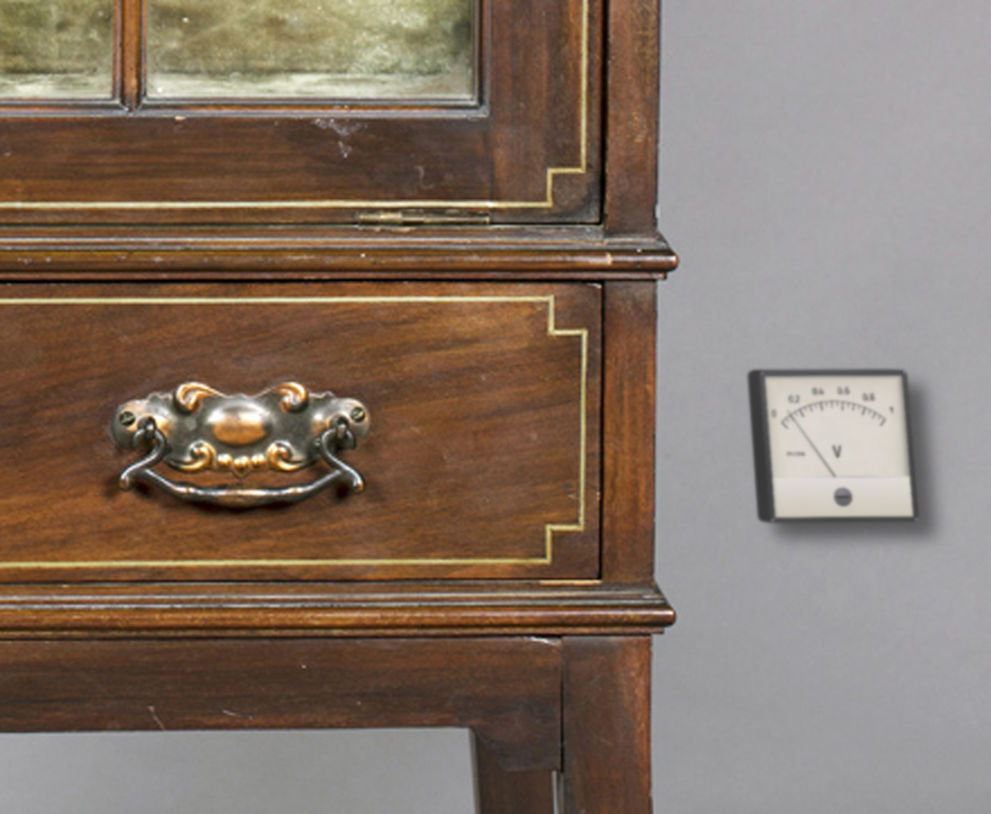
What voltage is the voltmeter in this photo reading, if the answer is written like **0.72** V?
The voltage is **0.1** V
